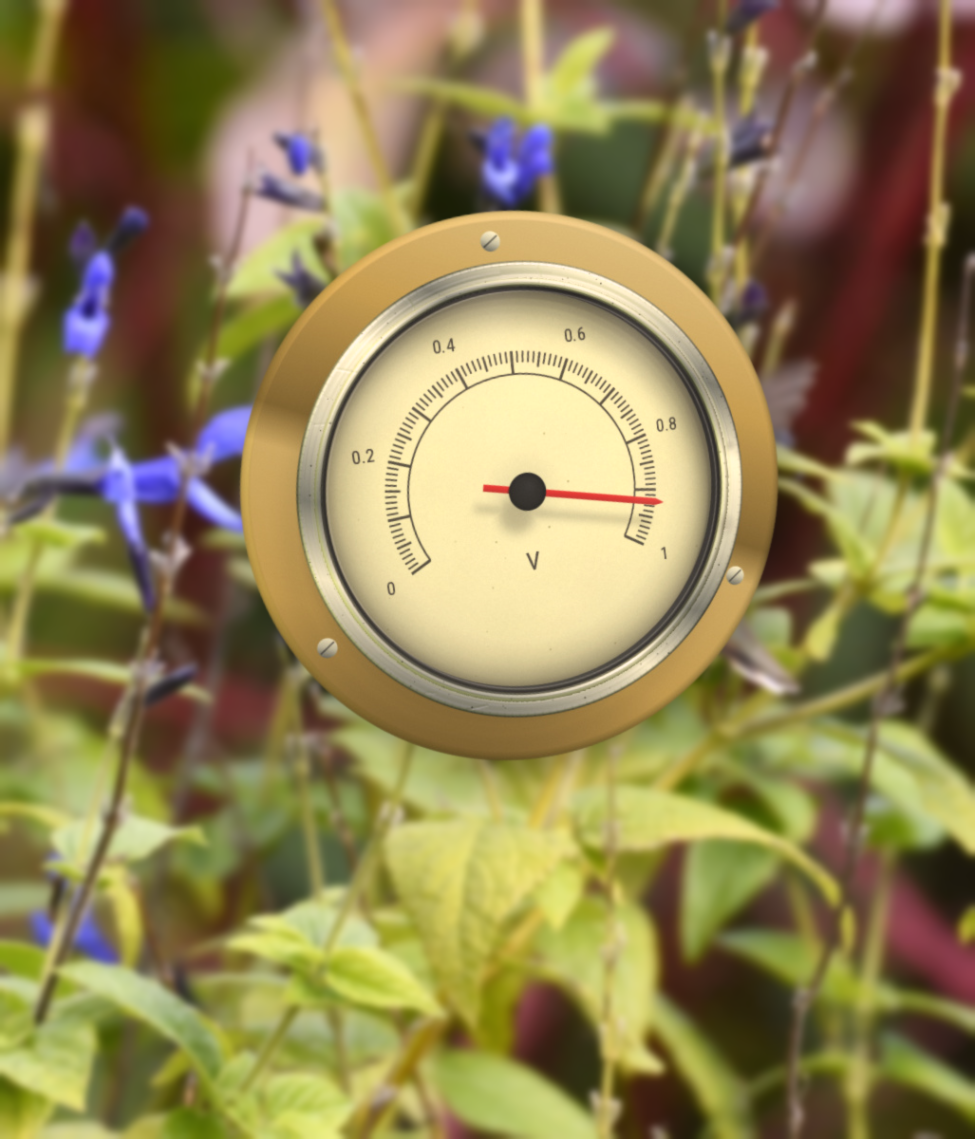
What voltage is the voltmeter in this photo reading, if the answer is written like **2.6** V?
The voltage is **0.92** V
